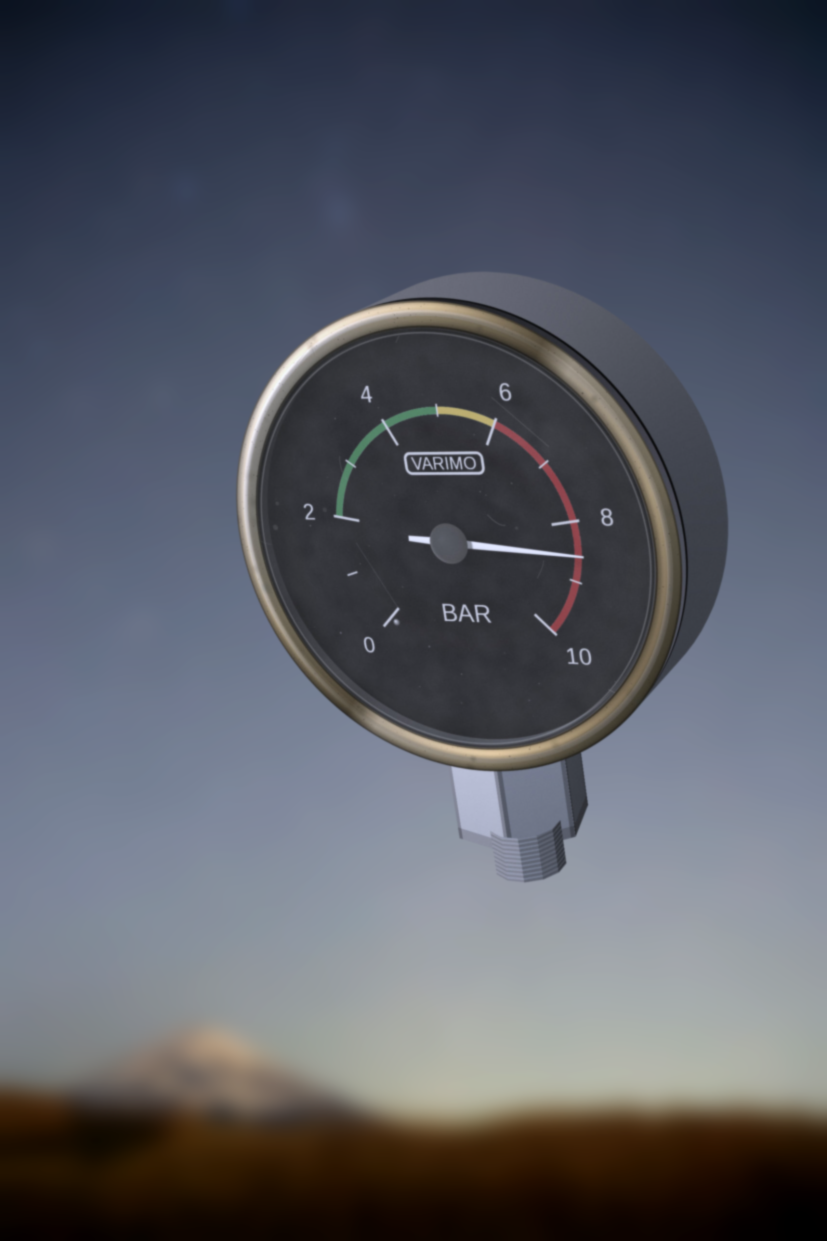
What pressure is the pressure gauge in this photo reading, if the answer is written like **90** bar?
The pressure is **8.5** bar
